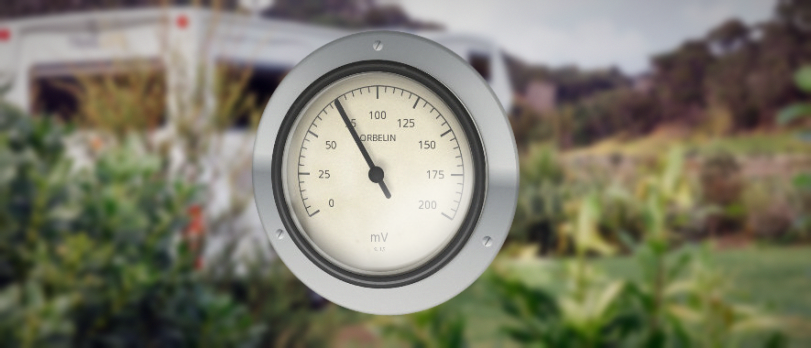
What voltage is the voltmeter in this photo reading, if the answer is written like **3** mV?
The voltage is **75** mV
